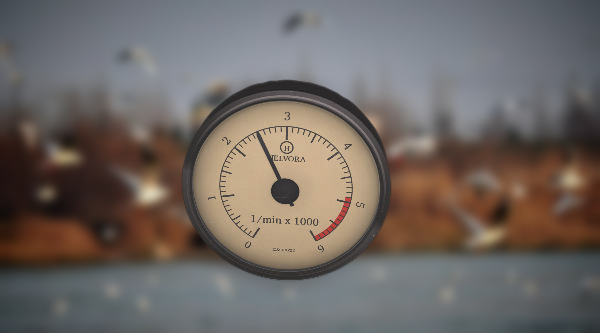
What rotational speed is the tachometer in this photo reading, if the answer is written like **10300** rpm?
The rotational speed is **2500** rpm
